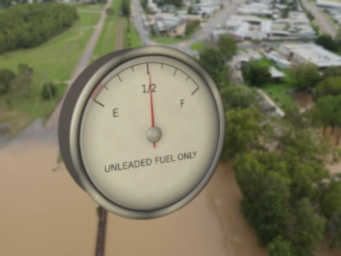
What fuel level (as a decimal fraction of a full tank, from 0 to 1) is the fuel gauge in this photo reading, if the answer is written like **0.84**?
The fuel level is **0.5**
